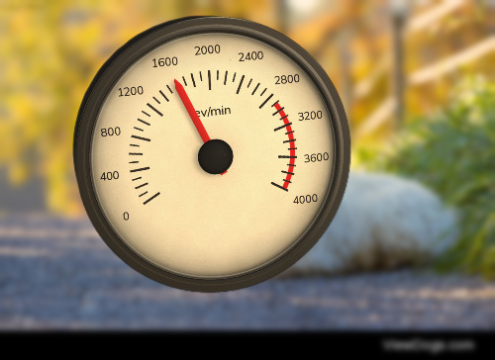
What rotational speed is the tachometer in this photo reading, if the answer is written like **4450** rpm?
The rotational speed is **1600** rpm
